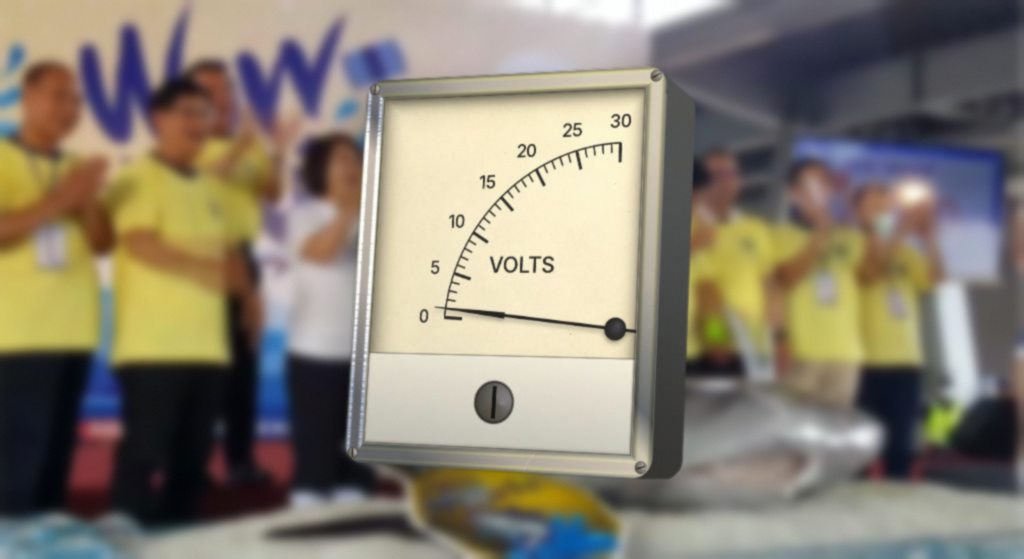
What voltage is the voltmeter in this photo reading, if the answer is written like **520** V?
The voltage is **1** V
